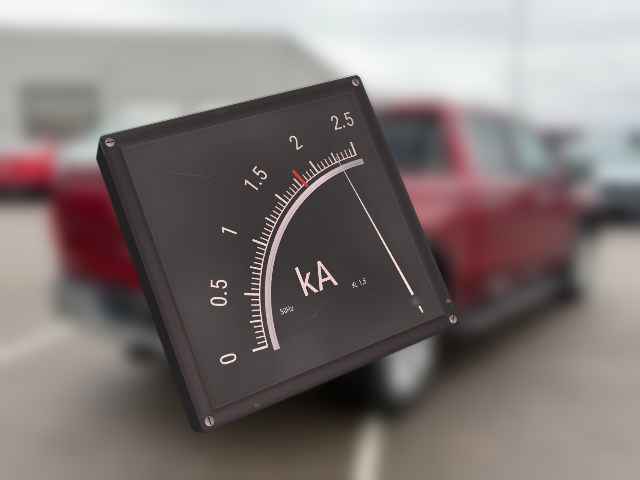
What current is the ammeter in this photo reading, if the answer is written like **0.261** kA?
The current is **2.25** kA
